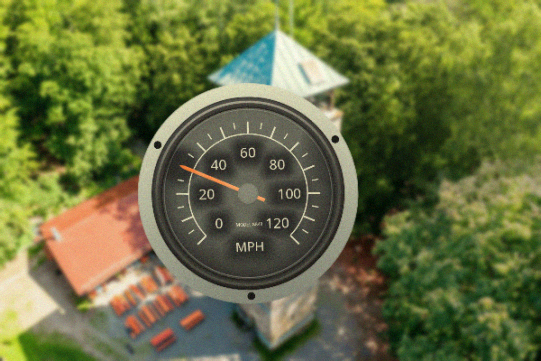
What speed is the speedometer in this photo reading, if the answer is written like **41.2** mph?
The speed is **30** mph
